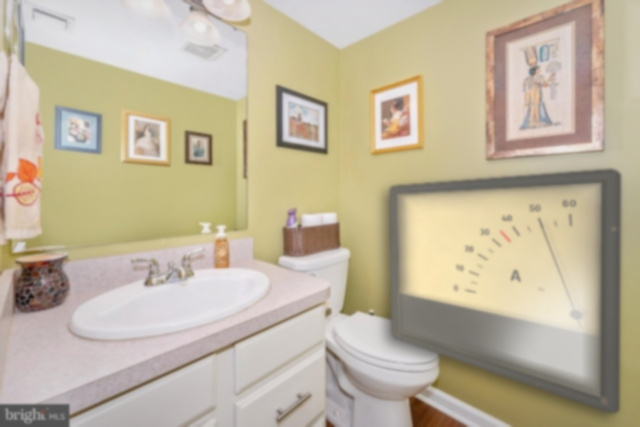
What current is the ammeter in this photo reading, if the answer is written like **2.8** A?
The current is **50** A
